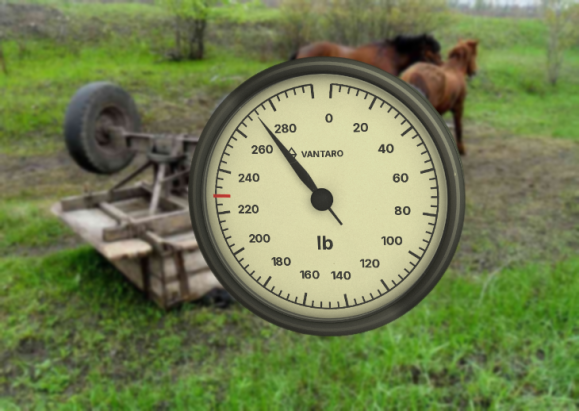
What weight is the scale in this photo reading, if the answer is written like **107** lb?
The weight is **272** lb
